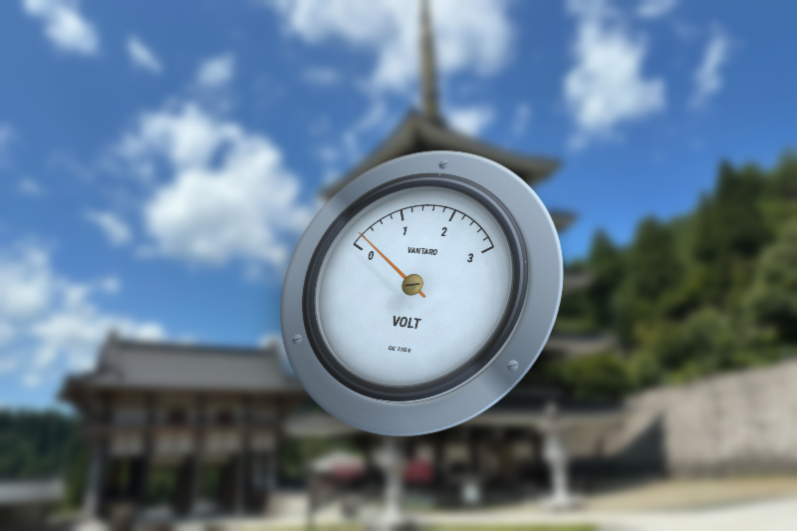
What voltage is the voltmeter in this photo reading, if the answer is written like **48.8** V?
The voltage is **0.2** V
